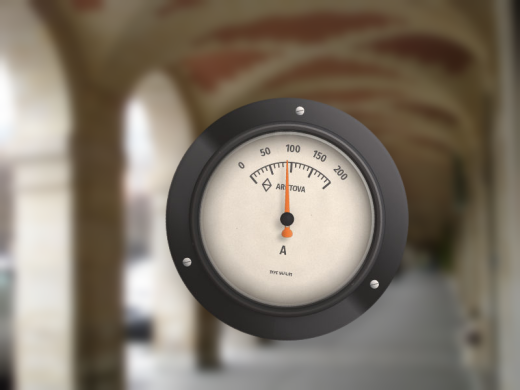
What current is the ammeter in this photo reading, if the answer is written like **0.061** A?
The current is **90** A
